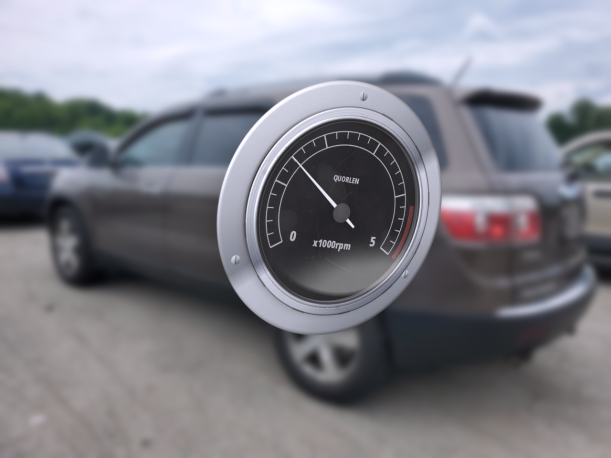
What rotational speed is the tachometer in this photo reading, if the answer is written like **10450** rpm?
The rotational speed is **1400** rpm
